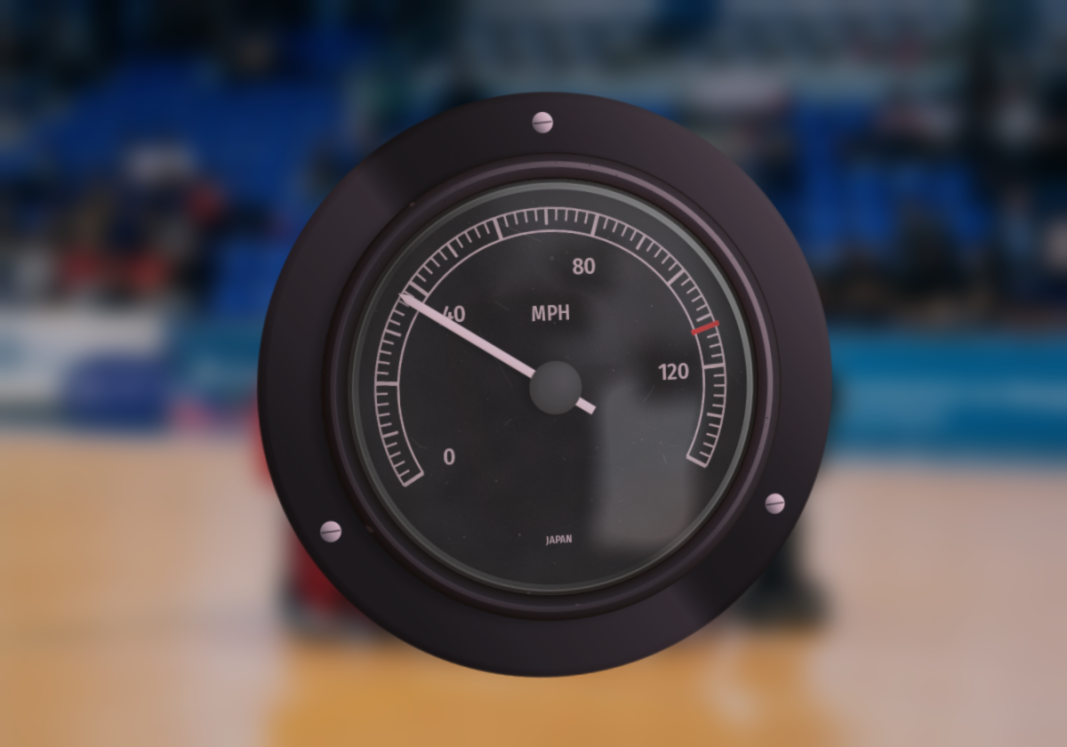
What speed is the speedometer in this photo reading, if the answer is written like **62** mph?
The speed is **37** mph
